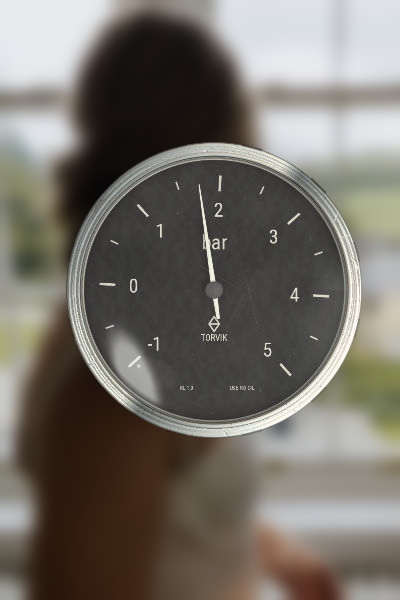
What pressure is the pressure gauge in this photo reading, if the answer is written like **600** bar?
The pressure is **1.75** bar
